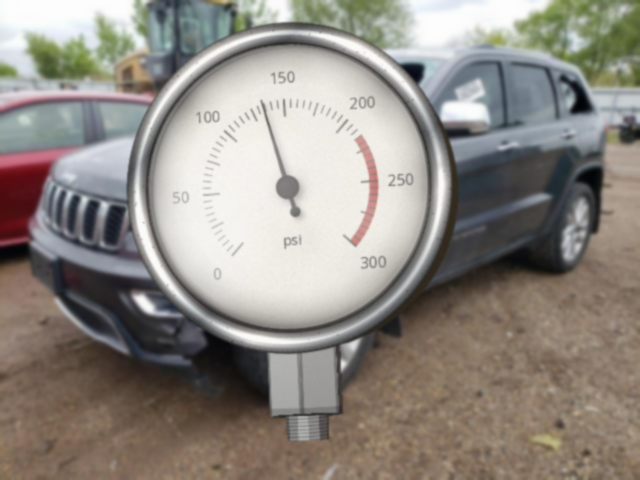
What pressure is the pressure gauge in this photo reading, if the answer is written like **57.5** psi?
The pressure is **135** psi
